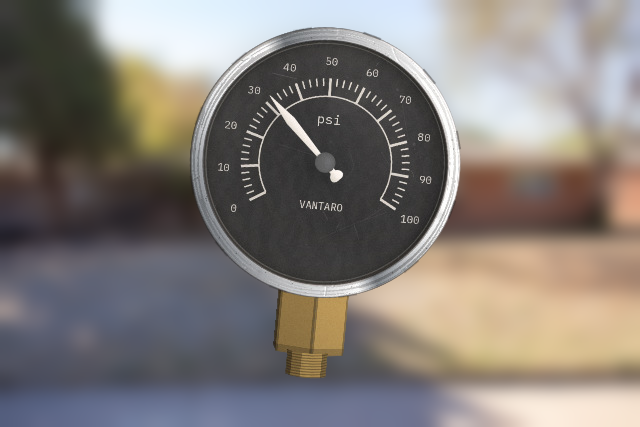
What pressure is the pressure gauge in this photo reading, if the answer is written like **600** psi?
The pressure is **32** psi
